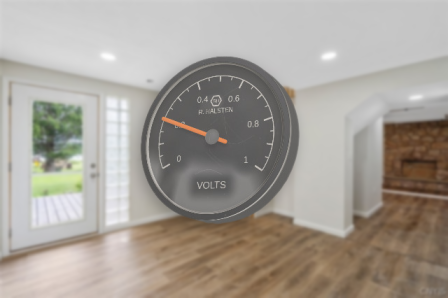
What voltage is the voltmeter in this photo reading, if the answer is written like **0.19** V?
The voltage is **0.2** V
